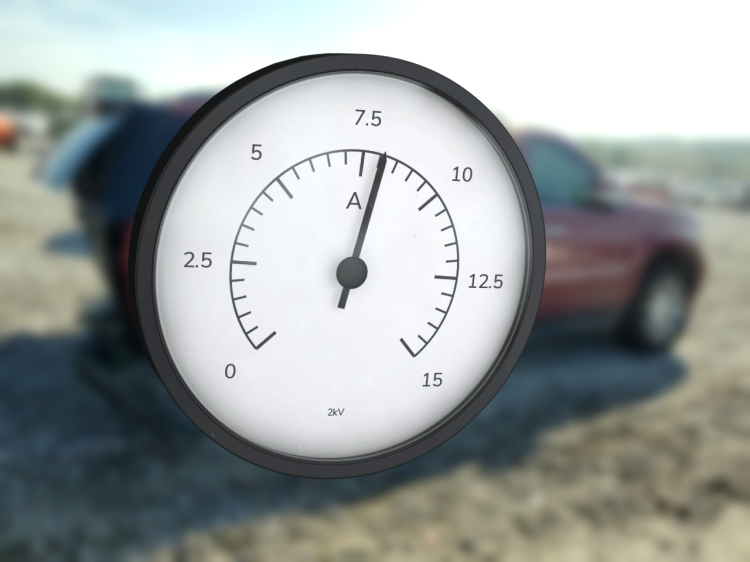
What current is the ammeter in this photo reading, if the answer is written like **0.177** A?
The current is **8** A
